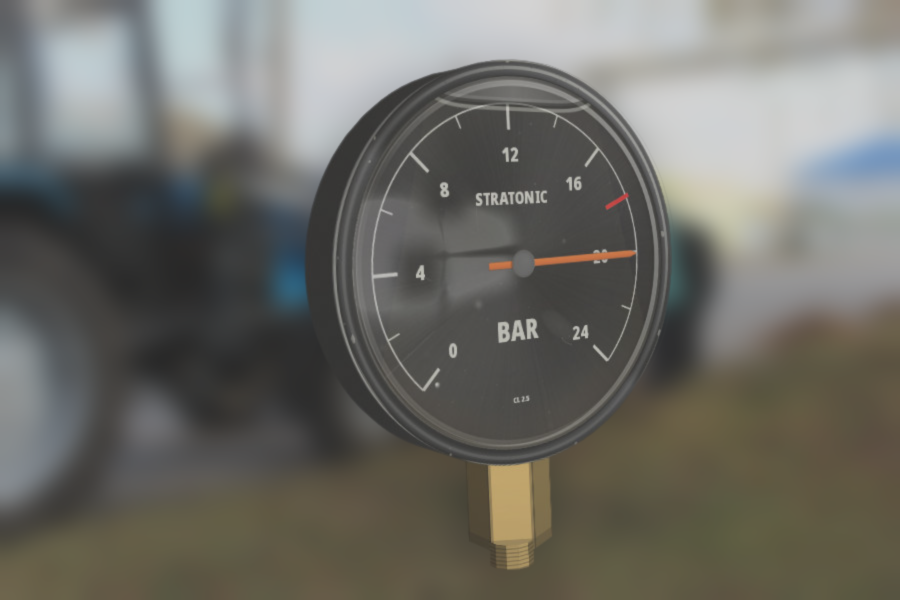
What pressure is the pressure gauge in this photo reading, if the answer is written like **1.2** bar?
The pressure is **20** bar
